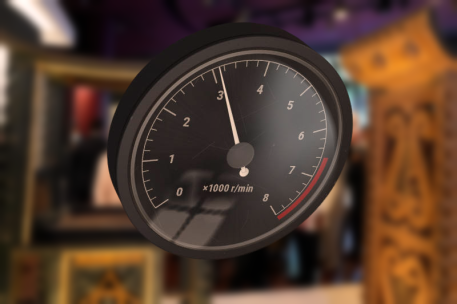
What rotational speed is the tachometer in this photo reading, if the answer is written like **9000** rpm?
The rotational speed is **3100** rpm
